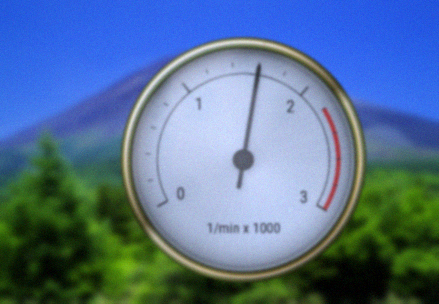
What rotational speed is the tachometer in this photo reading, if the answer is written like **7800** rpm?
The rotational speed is **1600** rpm
